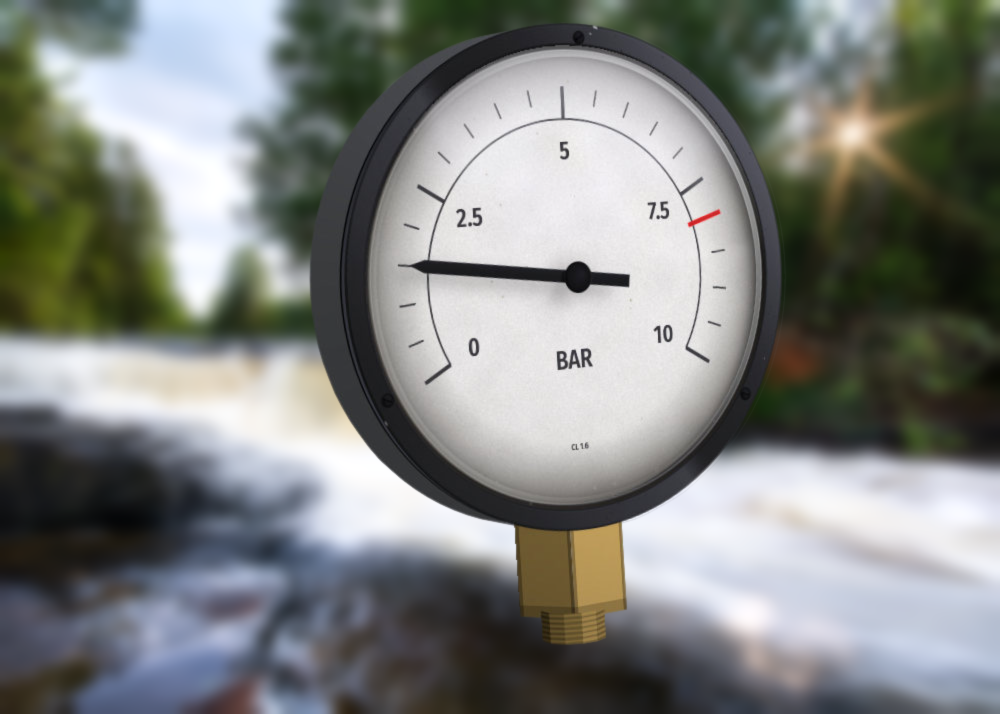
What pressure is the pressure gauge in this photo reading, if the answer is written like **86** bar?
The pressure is **1.5** bar
